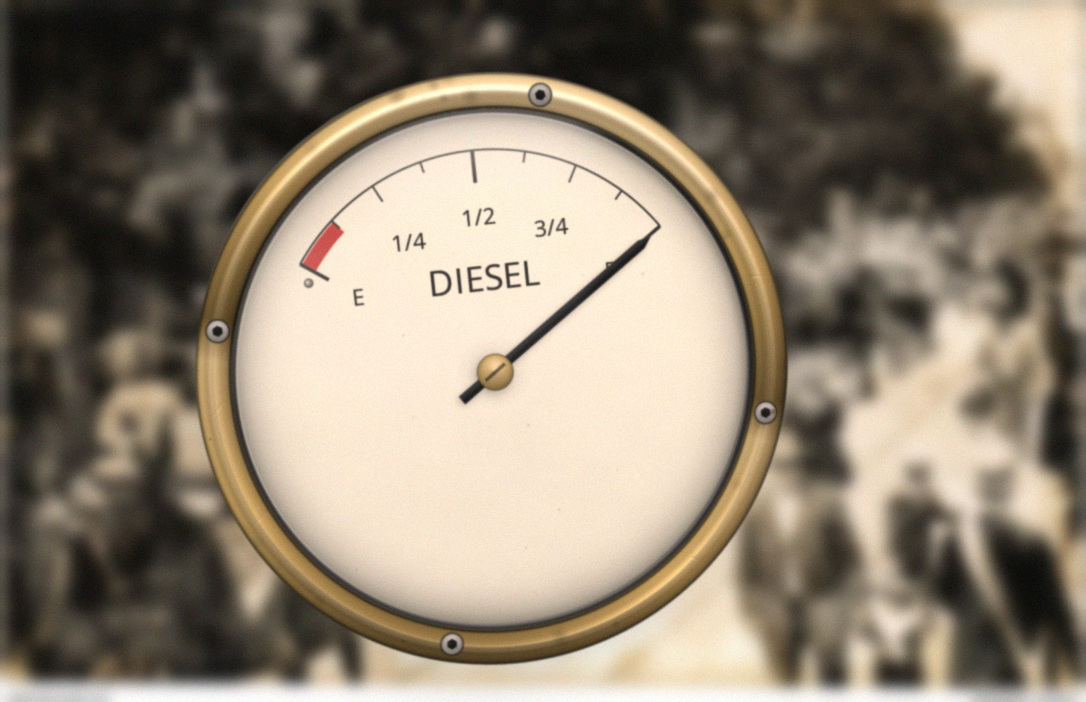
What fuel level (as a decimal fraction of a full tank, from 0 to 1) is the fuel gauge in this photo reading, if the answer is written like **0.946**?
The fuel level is **1**
